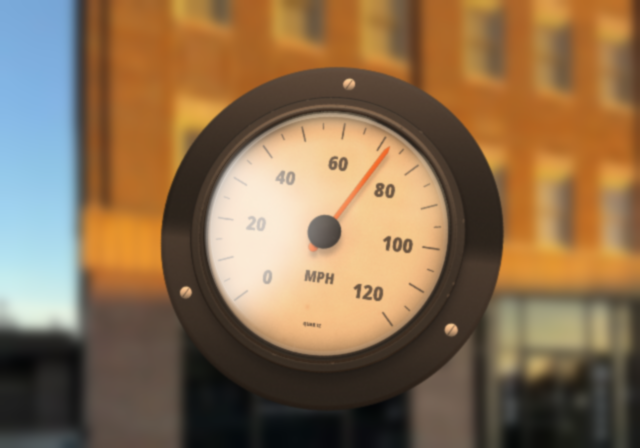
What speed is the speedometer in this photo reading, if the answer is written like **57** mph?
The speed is **72.5** mph
